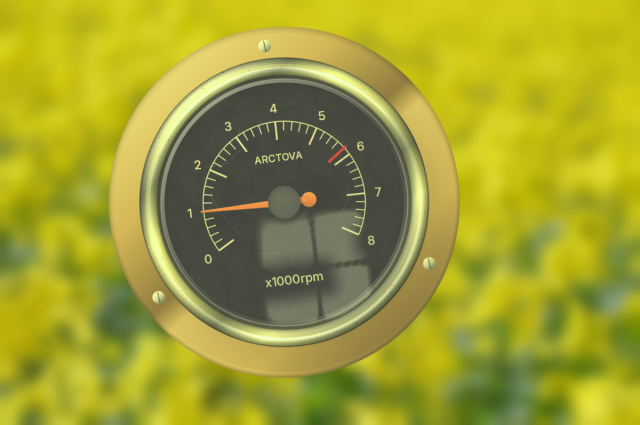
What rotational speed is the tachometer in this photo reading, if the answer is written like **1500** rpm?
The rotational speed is **1000** rpm
